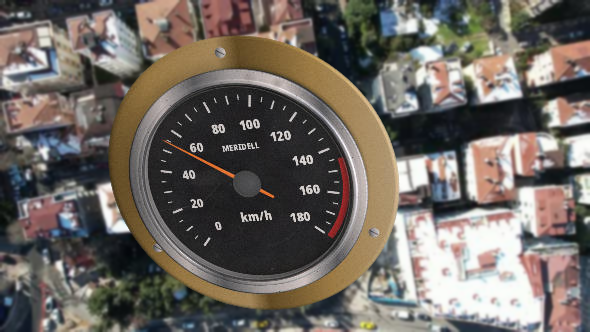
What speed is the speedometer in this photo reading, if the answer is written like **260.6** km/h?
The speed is **55** km/h
